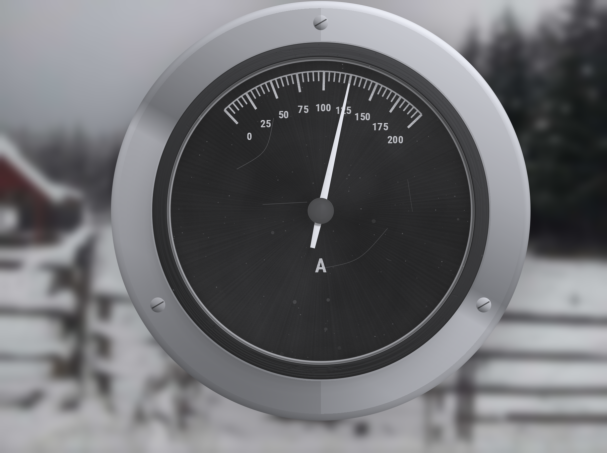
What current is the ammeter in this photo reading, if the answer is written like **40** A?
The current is **125** A
